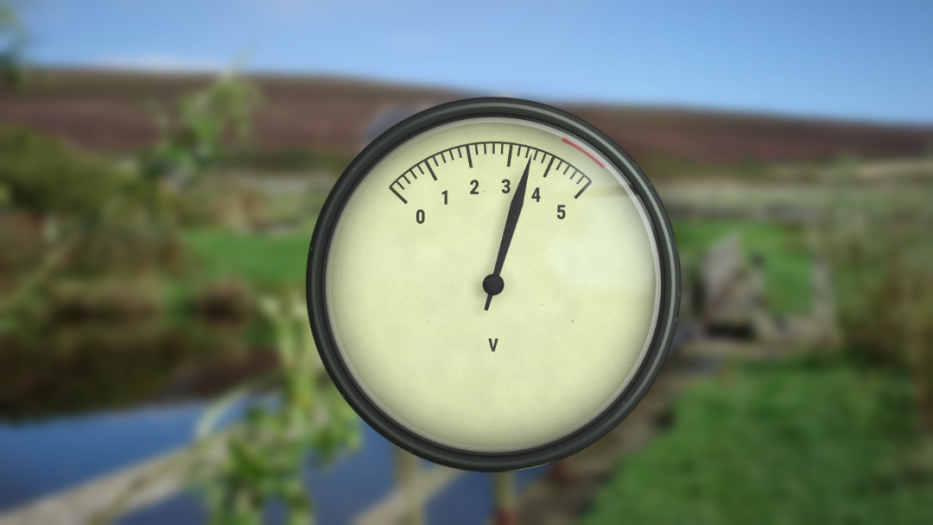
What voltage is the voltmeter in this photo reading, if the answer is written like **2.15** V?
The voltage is **3.5** V
